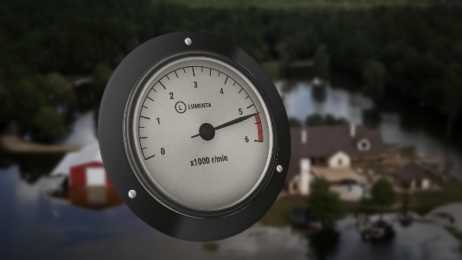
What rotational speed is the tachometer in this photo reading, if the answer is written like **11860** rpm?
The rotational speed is **5250** rpm
